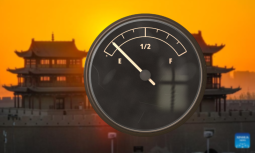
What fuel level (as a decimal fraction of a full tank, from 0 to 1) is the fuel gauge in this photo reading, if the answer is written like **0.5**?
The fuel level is **0.125**
